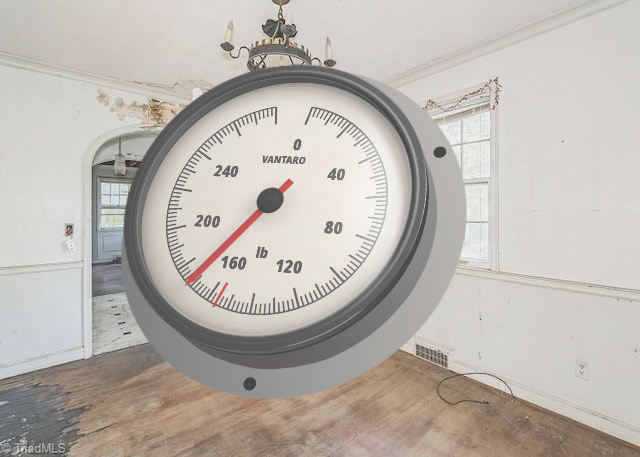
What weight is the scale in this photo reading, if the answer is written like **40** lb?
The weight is **170** lb
